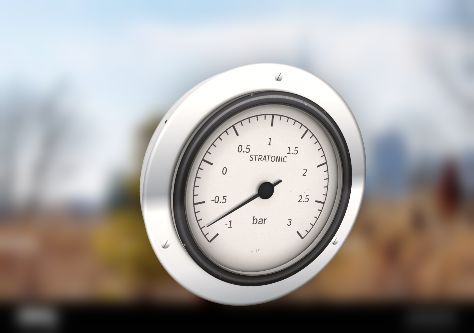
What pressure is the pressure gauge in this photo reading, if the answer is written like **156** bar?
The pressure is **-0.8** bar
